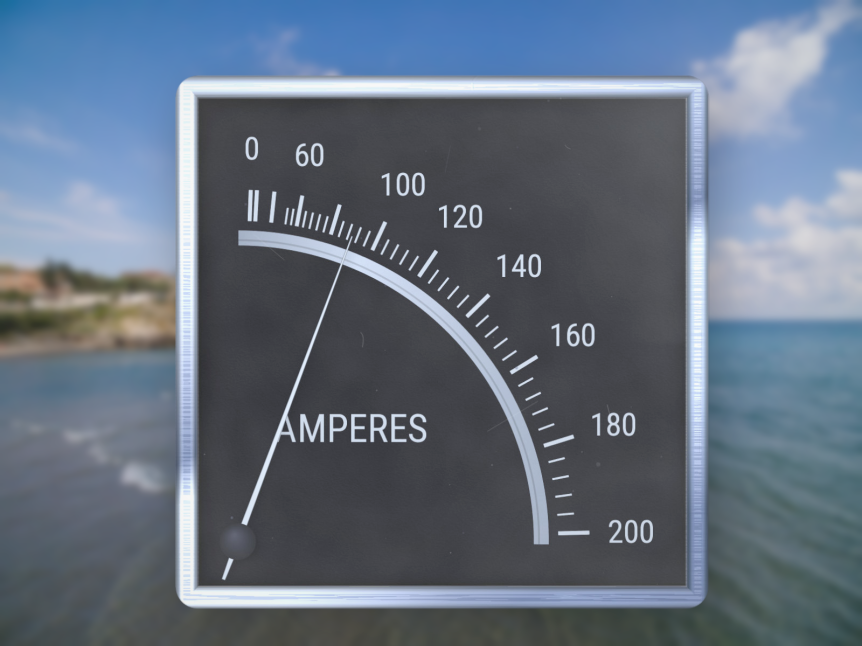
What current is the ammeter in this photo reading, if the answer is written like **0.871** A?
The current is **90** A
